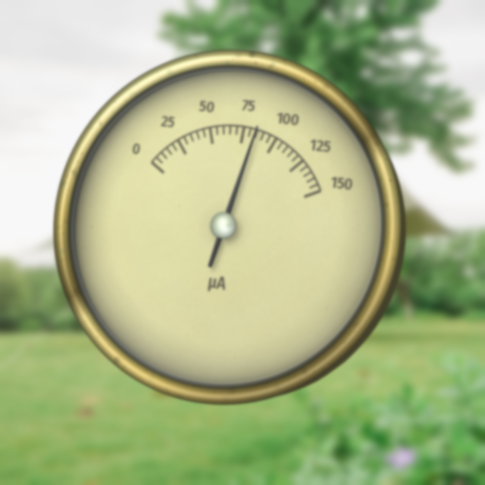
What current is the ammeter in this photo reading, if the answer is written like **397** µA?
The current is **85** µA
